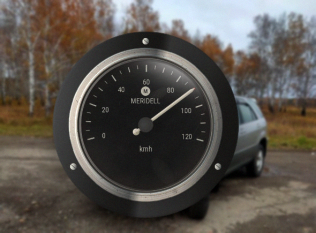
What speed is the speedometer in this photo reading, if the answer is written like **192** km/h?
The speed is **90** km/h
